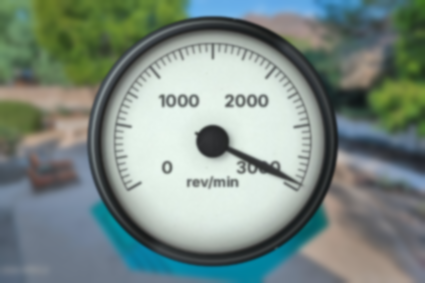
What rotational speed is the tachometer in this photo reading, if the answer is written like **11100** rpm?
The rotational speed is **2950** rpm
